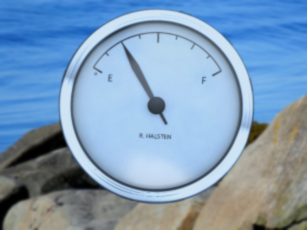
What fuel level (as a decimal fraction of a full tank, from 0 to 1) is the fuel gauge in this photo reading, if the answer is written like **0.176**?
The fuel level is **0.25**
